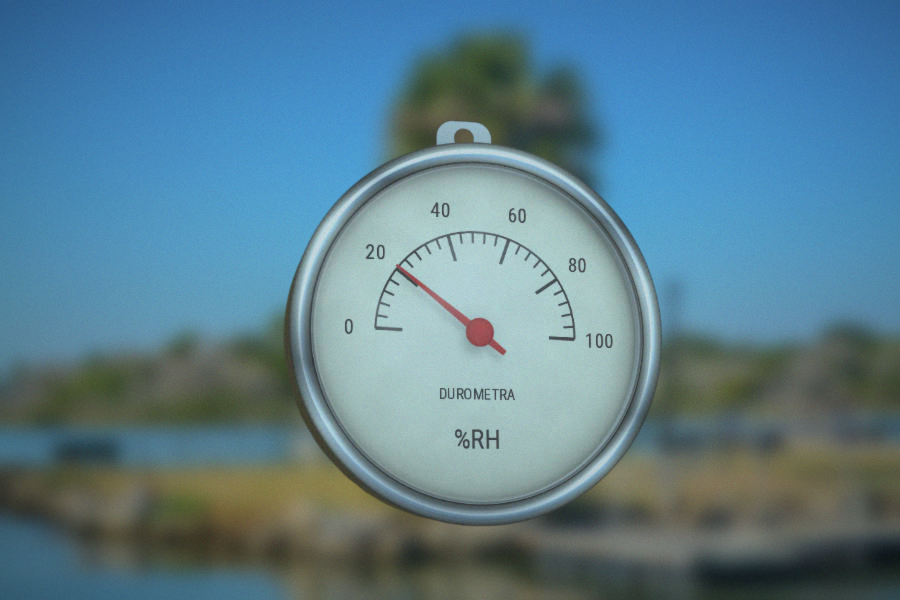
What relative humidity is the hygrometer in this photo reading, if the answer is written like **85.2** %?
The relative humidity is **20** %
